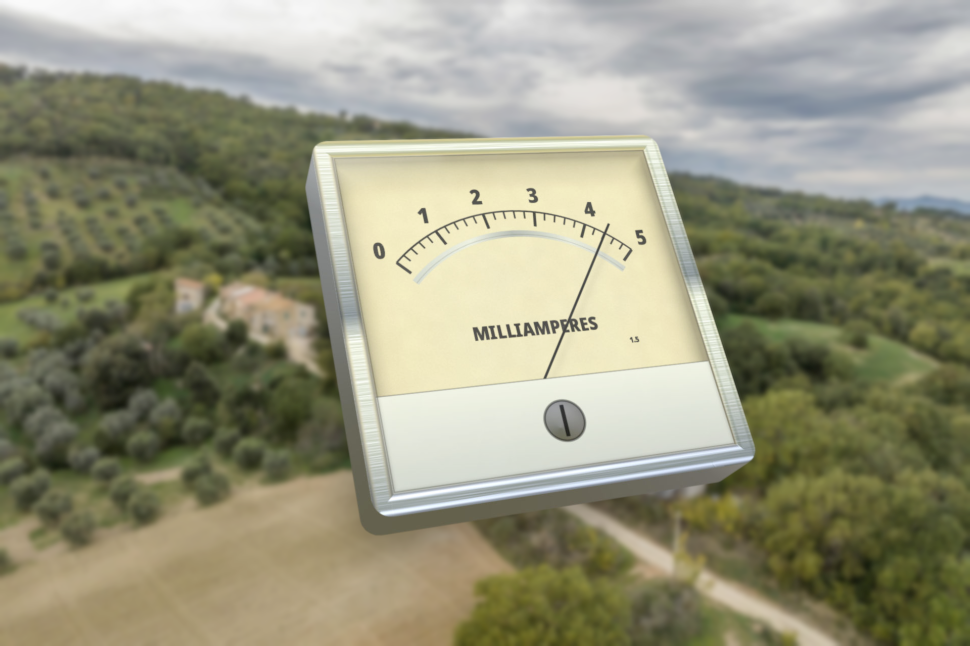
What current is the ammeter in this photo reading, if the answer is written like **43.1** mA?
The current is **4.4** mA
